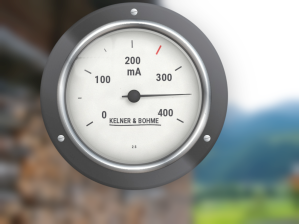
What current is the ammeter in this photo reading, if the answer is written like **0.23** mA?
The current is **350** mA
